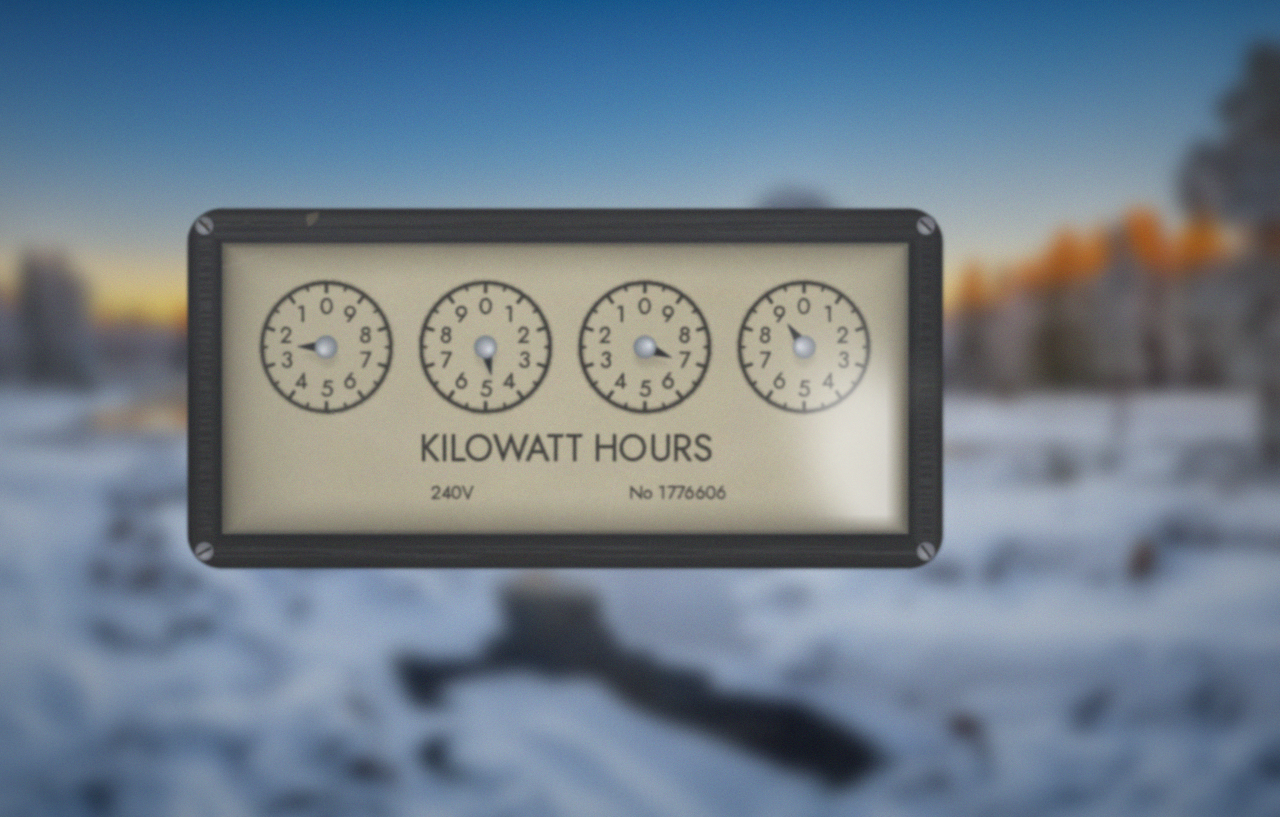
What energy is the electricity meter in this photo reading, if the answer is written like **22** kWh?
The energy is **2469** kWh
